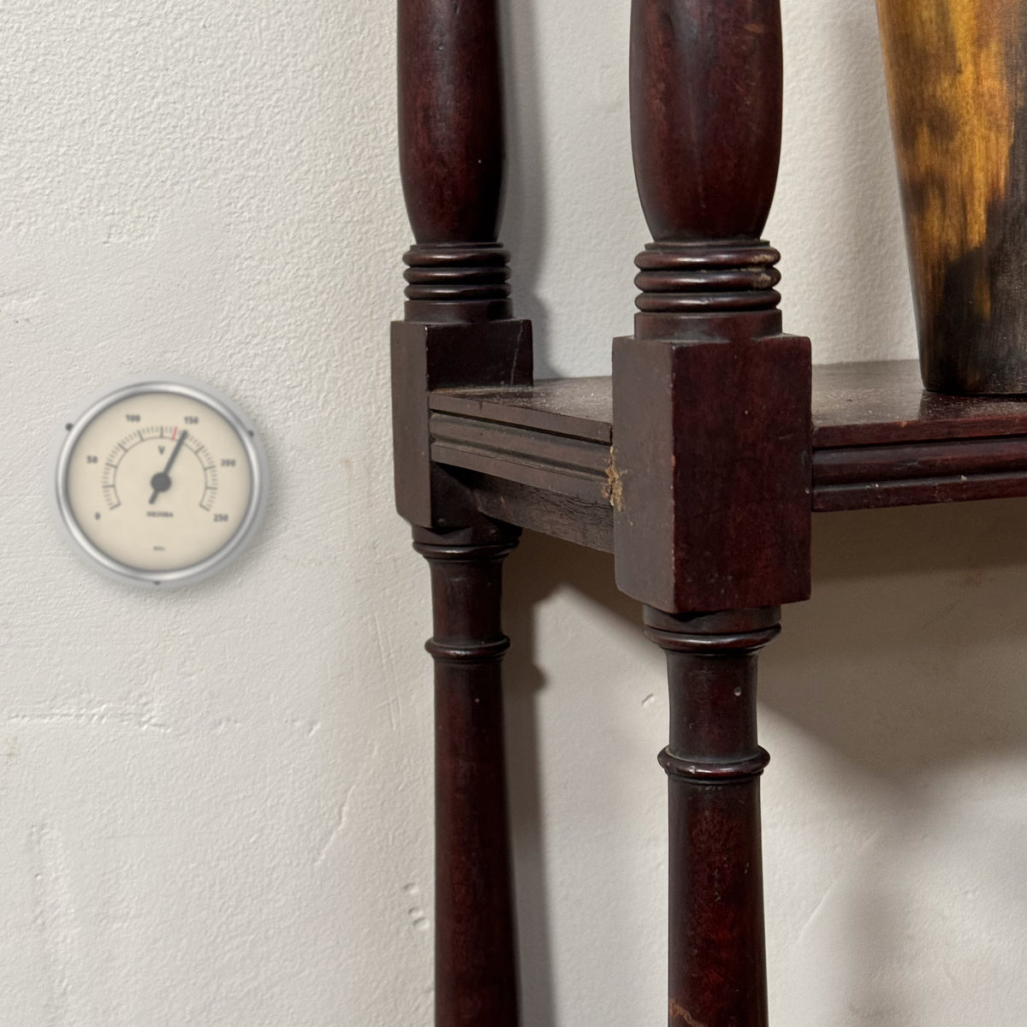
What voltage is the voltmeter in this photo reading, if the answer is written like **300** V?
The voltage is **150** V
